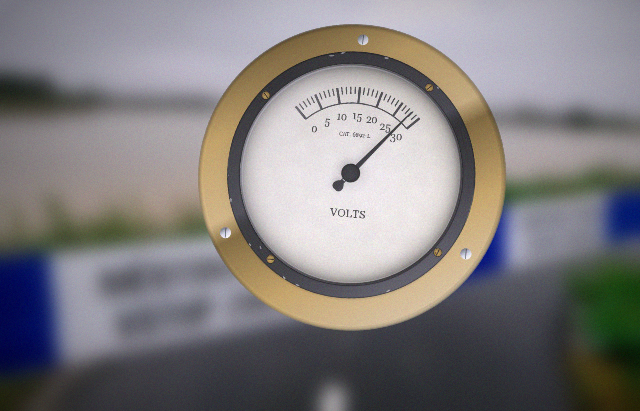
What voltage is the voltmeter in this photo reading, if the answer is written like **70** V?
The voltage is **28** V
